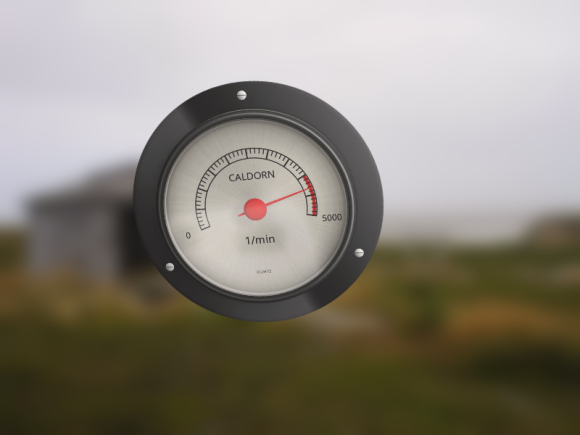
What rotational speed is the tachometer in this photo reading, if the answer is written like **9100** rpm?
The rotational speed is **4300** rpm
